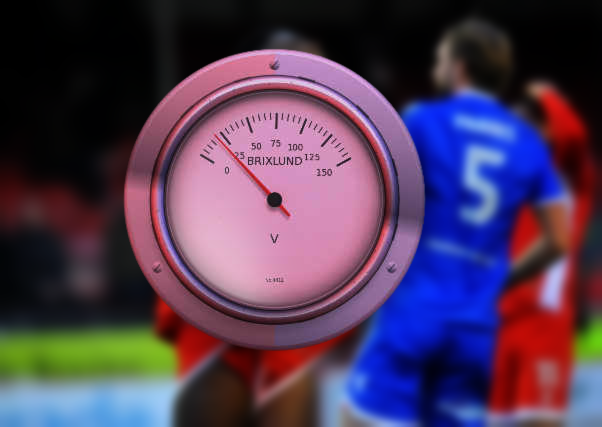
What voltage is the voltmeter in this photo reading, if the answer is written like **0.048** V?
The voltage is **20** V
